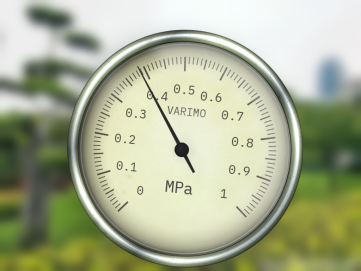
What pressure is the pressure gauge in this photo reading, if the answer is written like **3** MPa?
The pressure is **0.39** MPa
